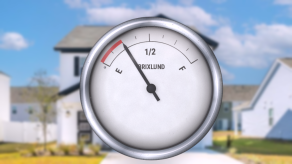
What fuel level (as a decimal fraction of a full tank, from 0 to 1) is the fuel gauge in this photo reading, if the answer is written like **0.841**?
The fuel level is **0.25**
